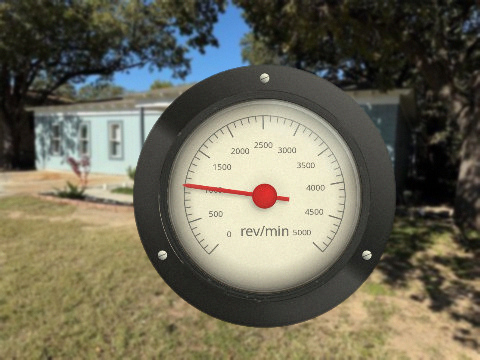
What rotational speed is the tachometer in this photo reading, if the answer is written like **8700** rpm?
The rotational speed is **1000** rpm
